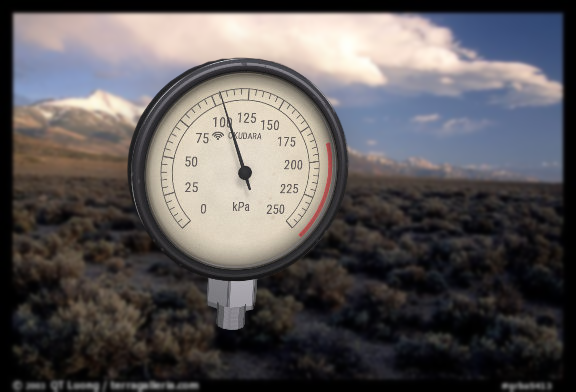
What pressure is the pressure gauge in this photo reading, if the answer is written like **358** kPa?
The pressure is **105** kPa
